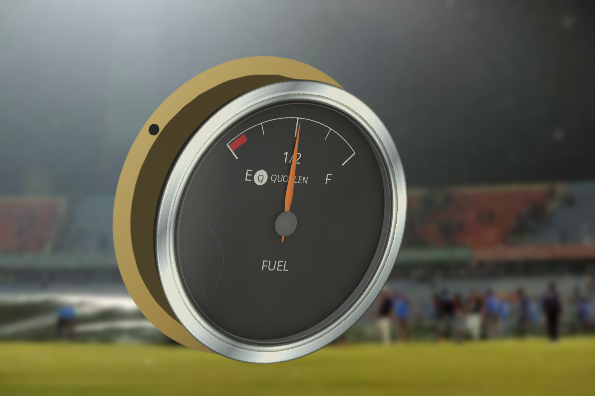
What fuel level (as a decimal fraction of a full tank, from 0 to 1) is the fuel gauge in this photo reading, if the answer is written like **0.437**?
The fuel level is **0.5**
